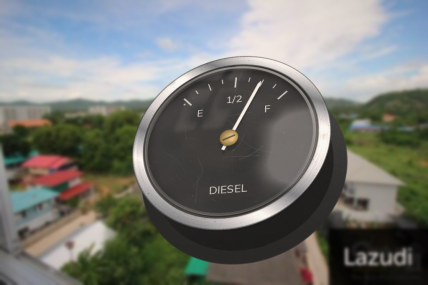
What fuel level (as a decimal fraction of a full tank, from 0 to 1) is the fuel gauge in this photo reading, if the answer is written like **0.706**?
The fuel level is **0.75**
